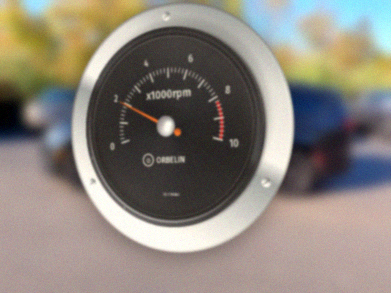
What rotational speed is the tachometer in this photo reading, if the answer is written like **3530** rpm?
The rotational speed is **2000** rpm
